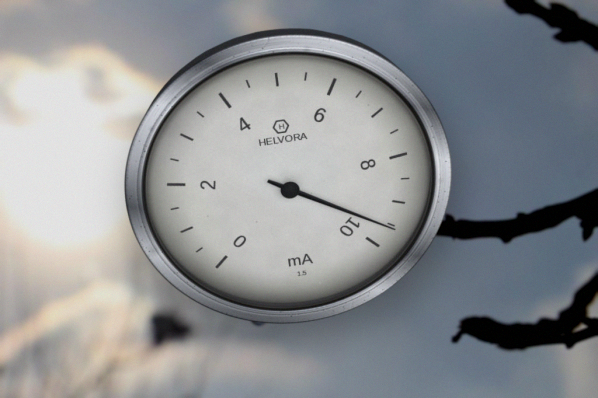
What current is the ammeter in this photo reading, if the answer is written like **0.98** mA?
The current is **9.5** mA
